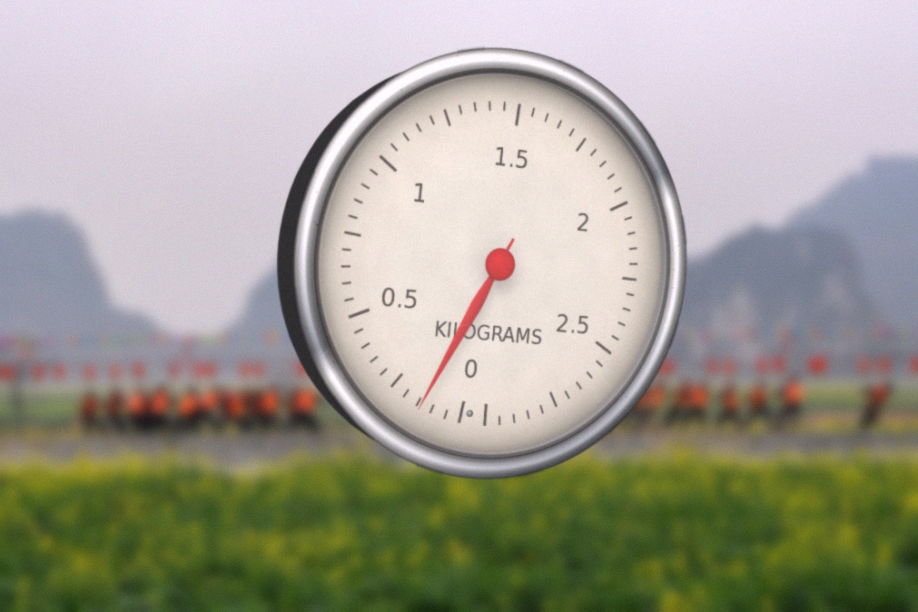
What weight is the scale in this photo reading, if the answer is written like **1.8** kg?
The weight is **0.15** kg
